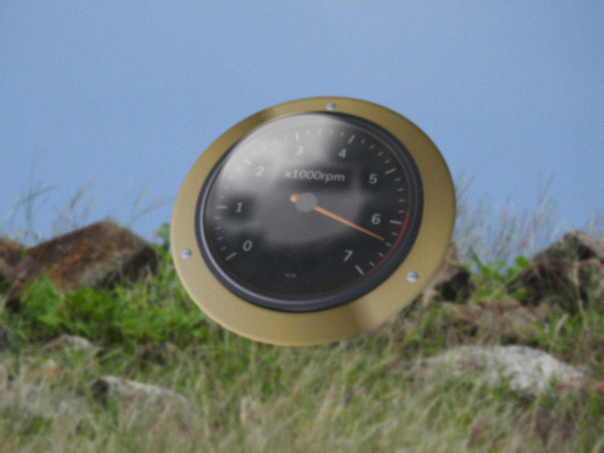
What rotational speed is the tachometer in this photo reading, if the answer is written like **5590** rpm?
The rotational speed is **6400** rpm
